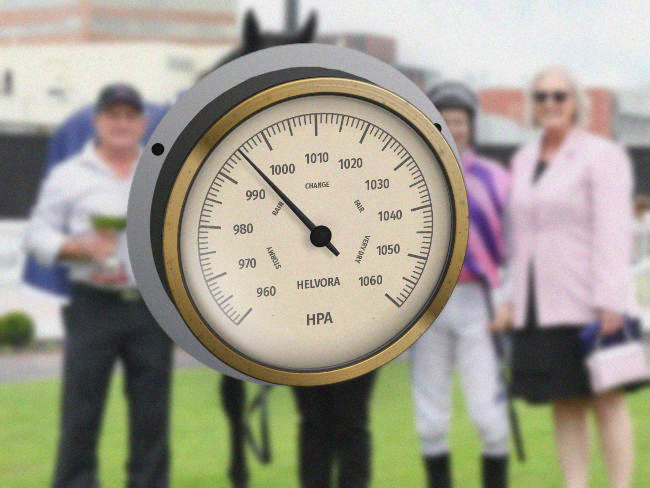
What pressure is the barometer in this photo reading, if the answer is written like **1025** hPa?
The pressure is **995** hPa
